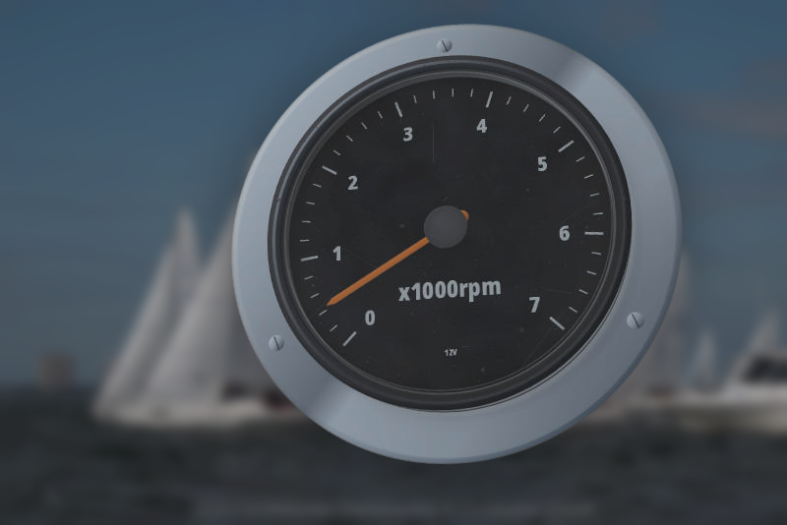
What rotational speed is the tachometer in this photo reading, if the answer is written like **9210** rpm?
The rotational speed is **400** rpm
